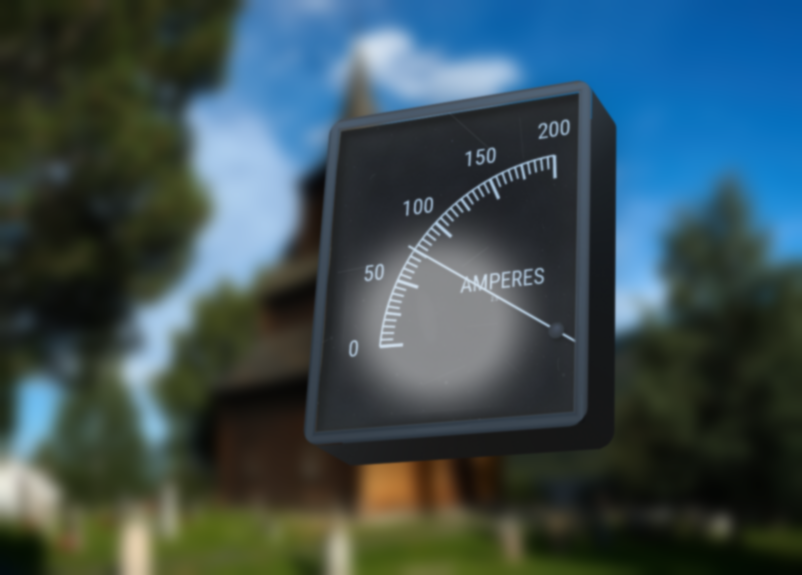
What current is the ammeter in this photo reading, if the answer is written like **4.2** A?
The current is **75** A
